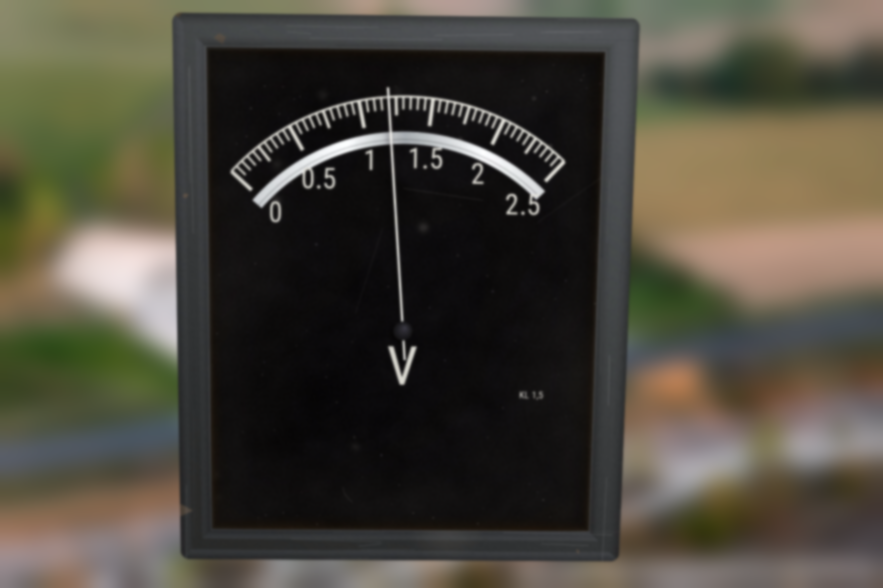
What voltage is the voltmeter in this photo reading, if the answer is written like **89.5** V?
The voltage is **1.2** V
